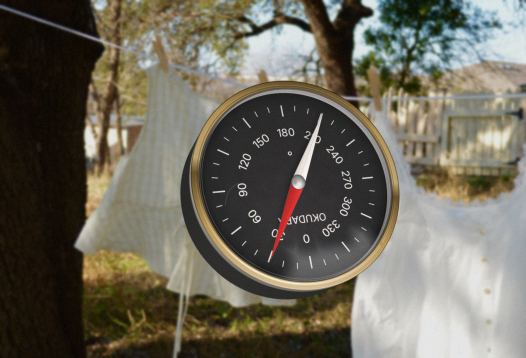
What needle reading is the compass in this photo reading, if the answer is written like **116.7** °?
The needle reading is **30** °
